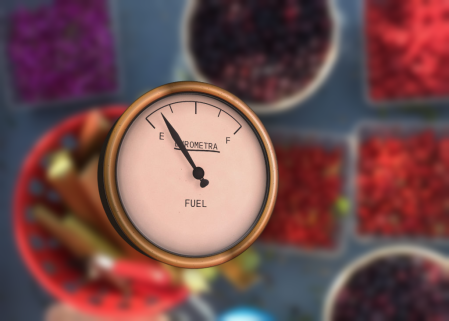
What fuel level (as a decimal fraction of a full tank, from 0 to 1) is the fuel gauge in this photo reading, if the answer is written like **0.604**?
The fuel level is **0.125**
